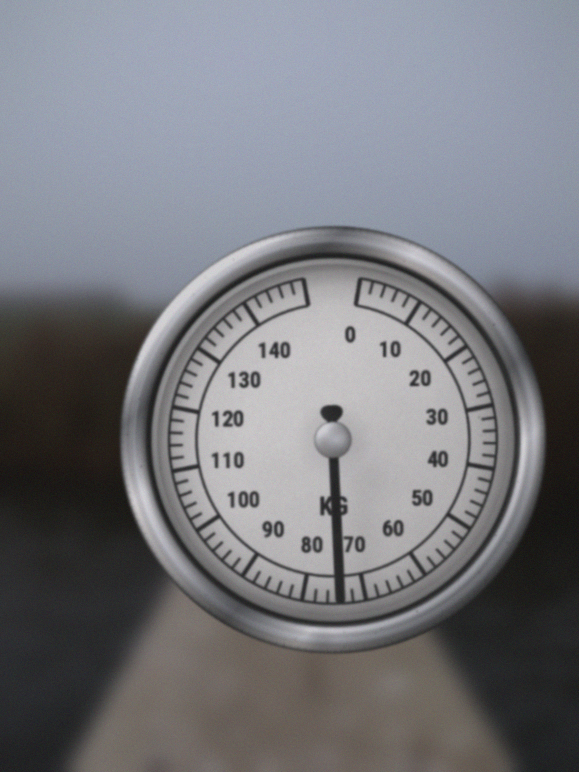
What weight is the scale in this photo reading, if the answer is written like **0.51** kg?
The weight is **74** kg
